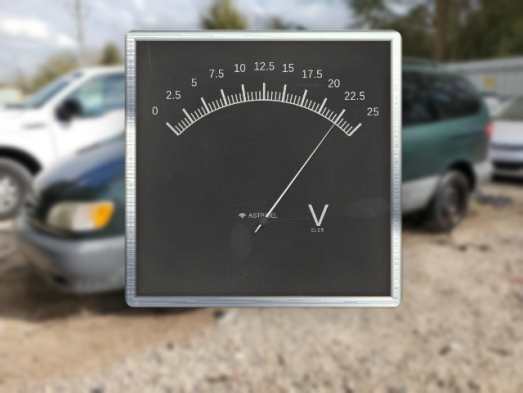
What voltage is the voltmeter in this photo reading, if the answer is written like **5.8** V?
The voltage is **22.5** V
